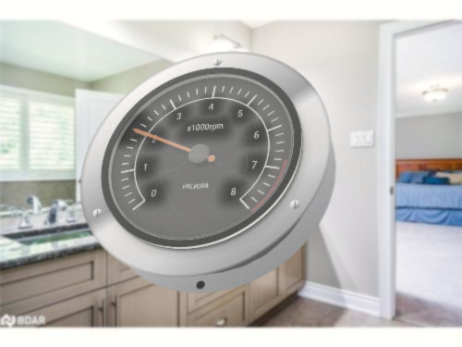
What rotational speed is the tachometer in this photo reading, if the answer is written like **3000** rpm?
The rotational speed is **2000** rpm
